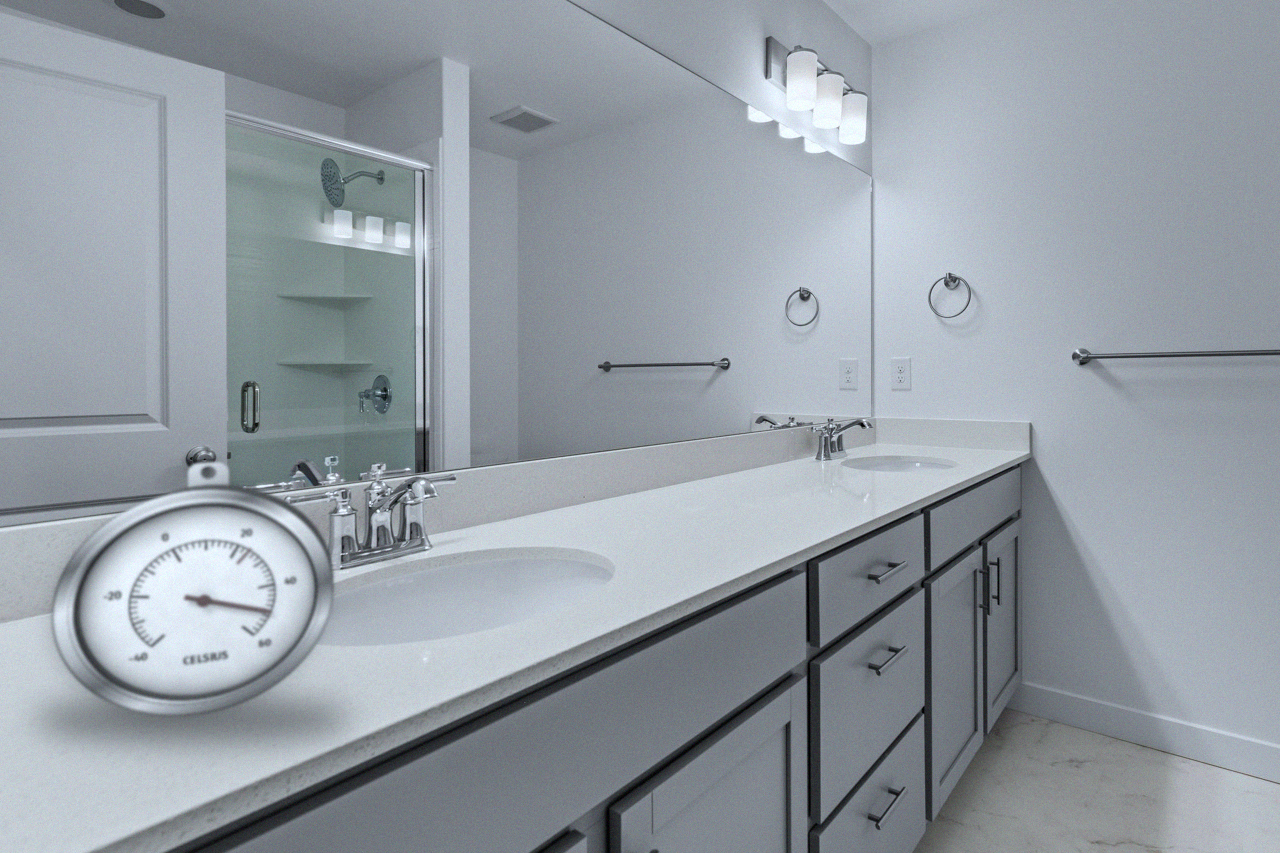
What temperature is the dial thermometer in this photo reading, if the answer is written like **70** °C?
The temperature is **50** °C
